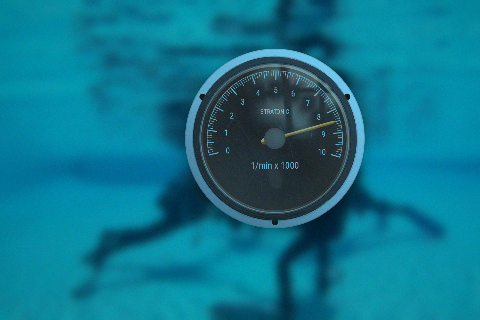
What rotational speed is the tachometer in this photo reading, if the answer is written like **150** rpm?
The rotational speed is **8500** rpm
